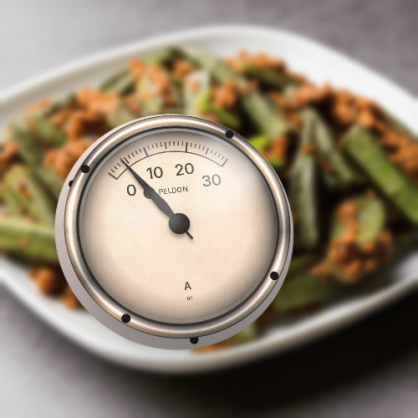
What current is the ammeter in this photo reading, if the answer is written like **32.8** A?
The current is **4** A
